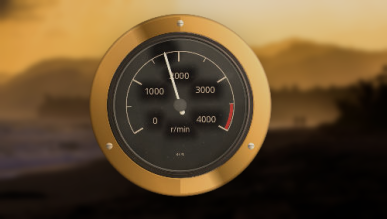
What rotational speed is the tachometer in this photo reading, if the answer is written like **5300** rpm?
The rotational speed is **1750** rpm
